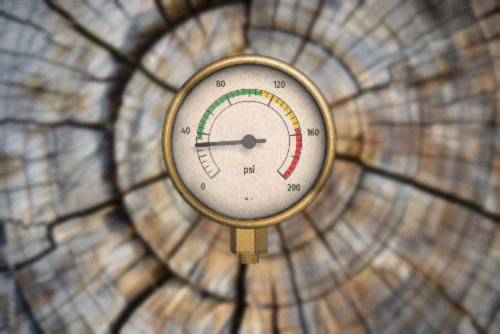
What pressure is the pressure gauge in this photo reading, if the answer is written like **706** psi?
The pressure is **30** psi
